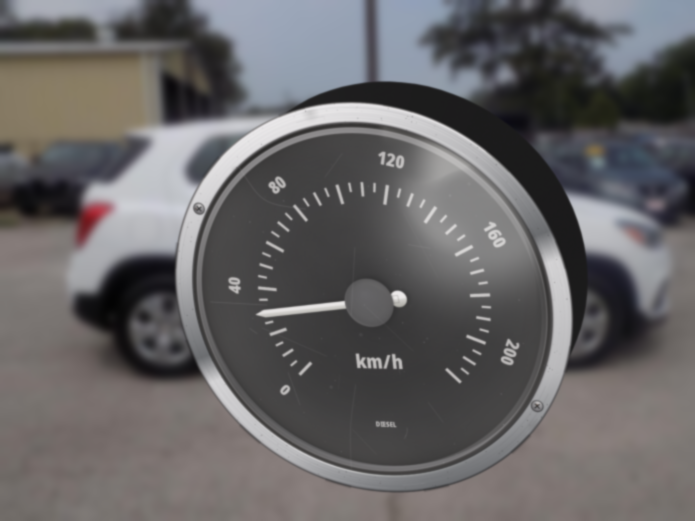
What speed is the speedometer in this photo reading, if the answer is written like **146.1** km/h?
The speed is **30** km/h
